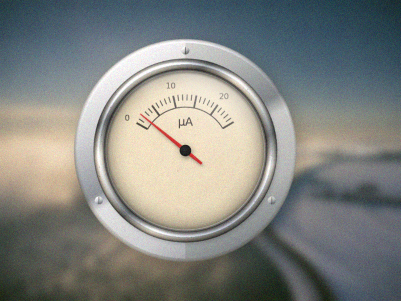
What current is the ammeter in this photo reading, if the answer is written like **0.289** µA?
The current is **2** µA
